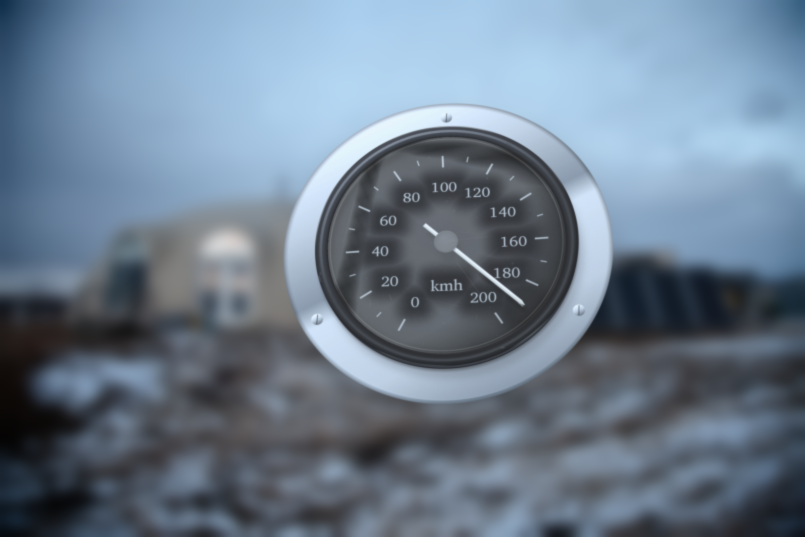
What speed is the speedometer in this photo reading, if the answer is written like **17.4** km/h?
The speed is **190** km/h
